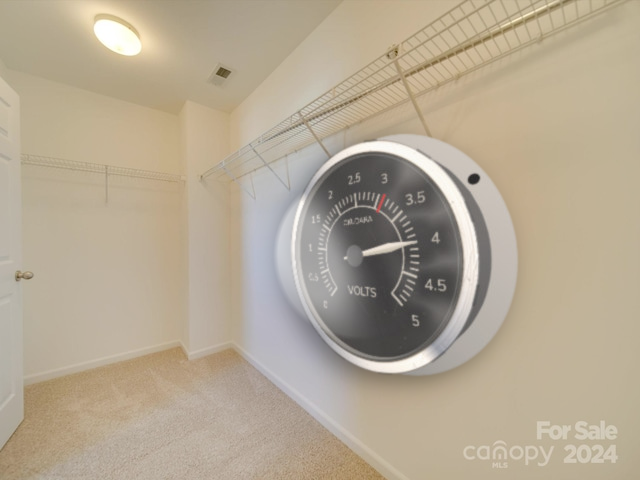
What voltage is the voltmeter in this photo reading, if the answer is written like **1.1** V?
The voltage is **4** V
